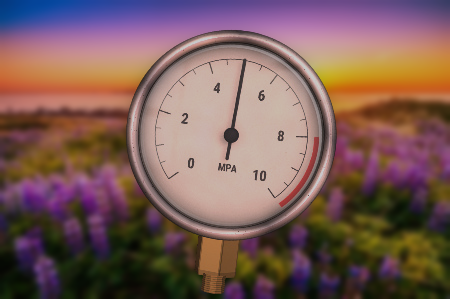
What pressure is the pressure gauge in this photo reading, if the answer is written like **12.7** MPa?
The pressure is **5** MPa
